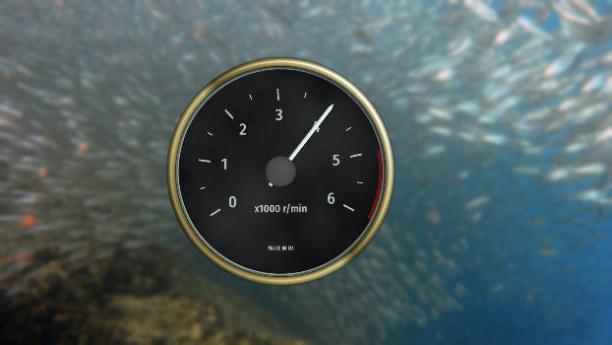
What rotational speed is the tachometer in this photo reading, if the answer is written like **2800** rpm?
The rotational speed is **4000** rpm
